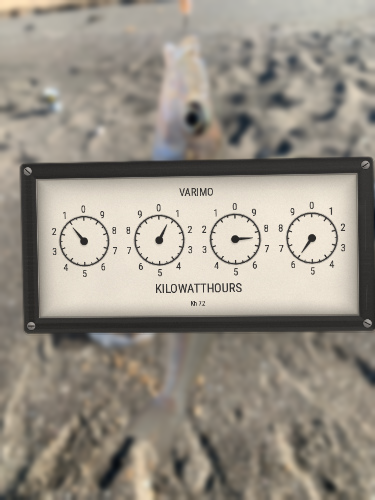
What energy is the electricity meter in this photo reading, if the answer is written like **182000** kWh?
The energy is **1076** kWh
